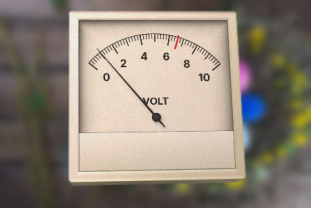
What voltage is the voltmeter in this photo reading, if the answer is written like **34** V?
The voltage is **1** V
